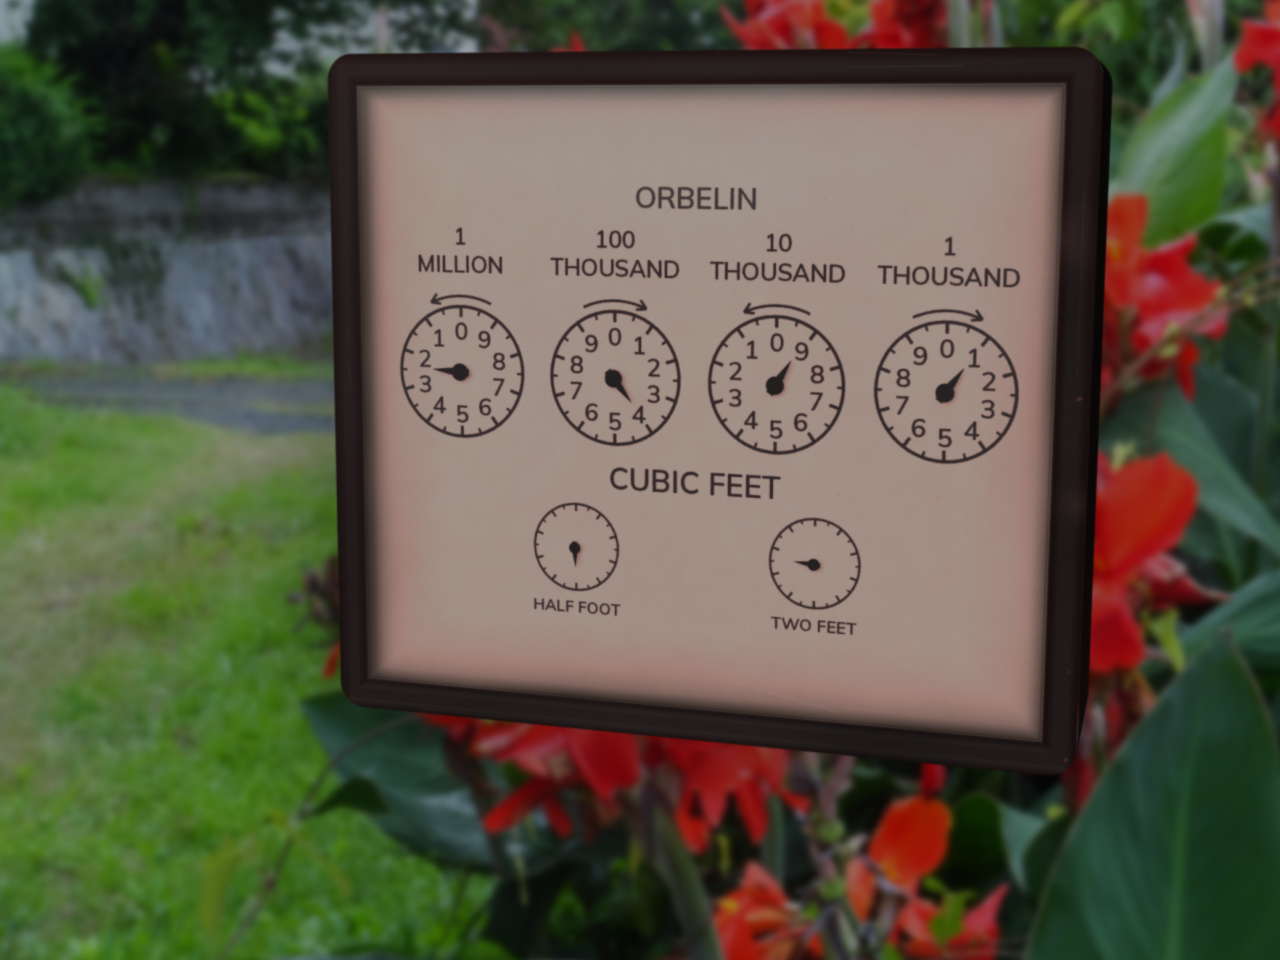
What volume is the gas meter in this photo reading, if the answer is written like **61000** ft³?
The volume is **239100** ft³
